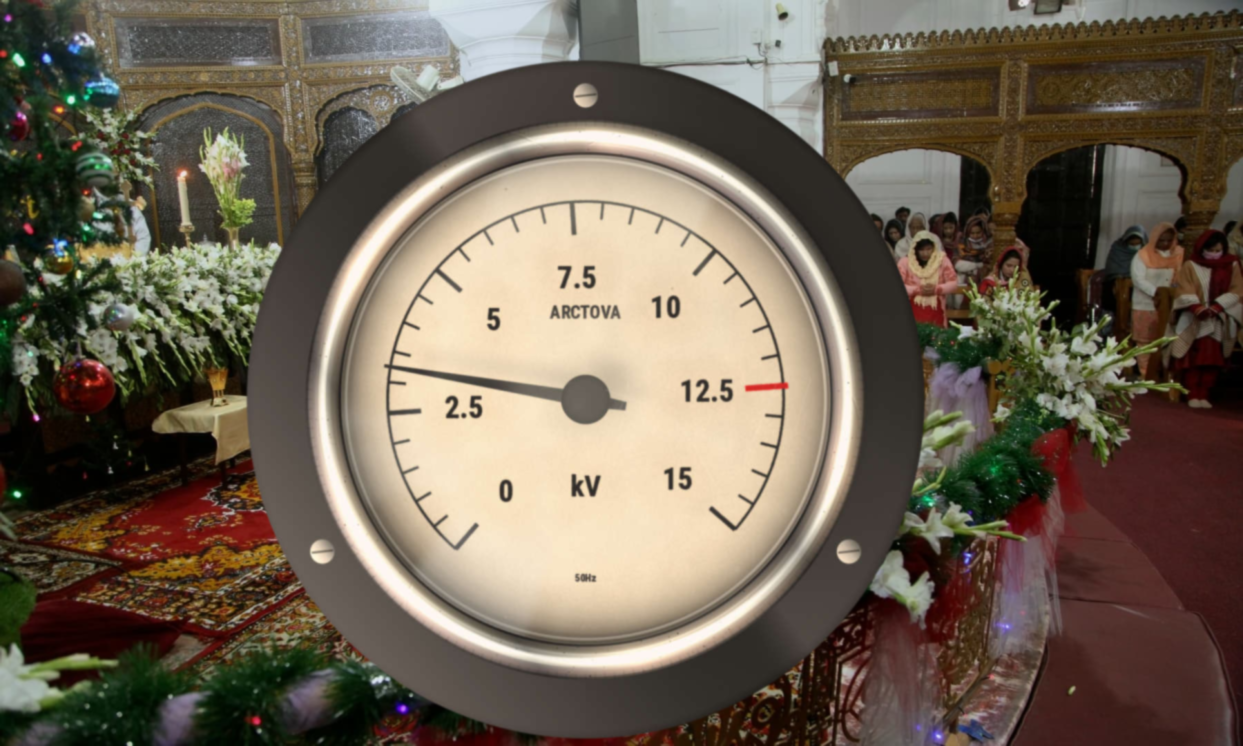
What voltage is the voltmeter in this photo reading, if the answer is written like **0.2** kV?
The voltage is **3.25** kV
